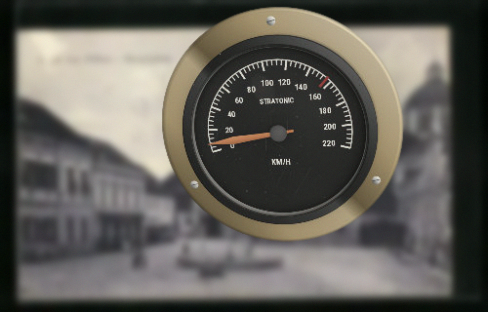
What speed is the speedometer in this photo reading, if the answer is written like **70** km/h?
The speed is **8** km/h
